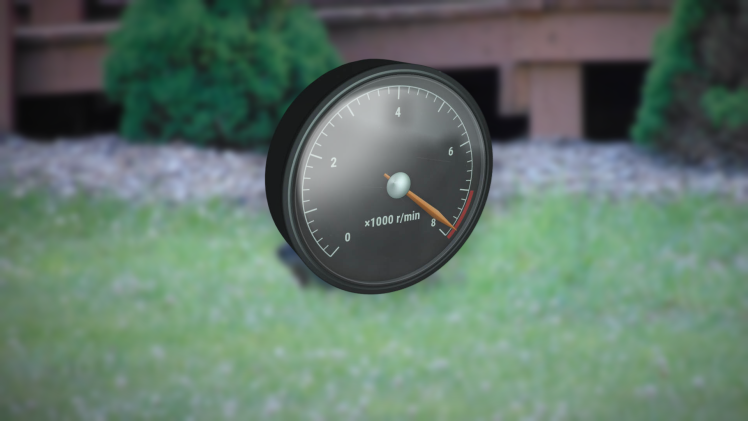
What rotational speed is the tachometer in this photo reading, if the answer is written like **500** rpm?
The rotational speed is **7800** rpm
